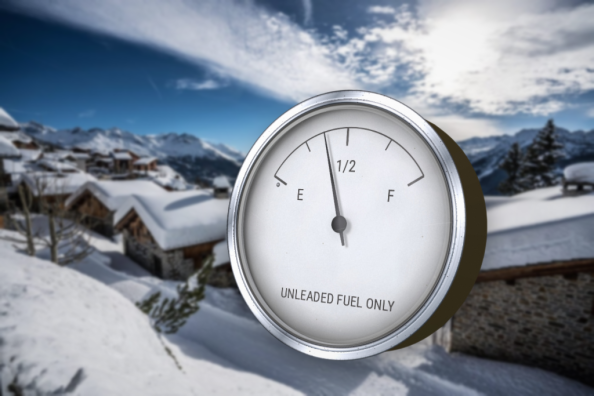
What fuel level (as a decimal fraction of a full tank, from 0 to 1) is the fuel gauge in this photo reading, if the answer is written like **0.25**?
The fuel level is **0.375**
